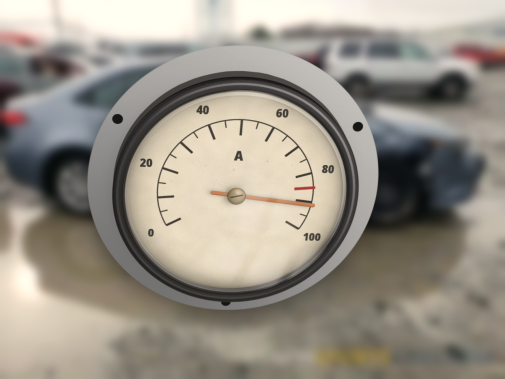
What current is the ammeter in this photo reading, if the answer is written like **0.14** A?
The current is **90** A
